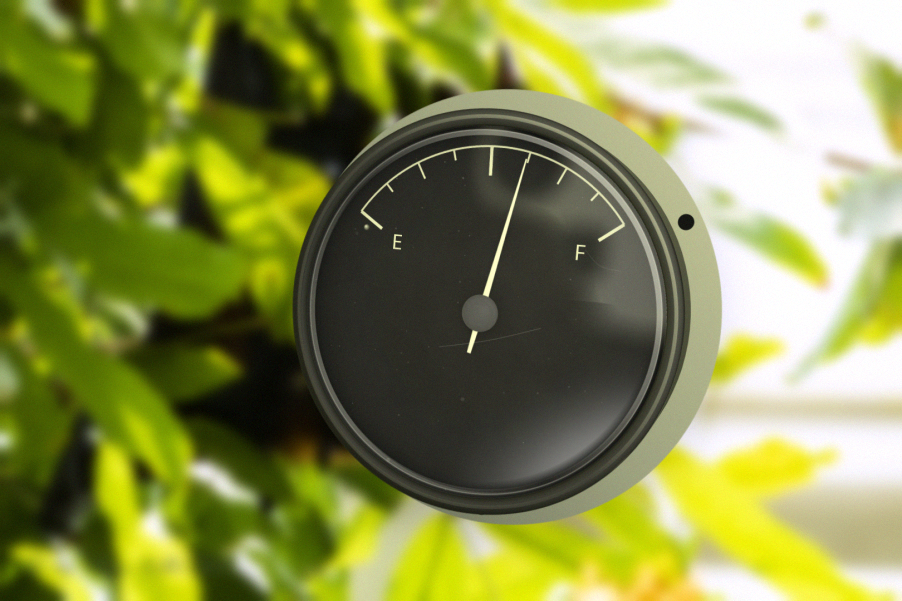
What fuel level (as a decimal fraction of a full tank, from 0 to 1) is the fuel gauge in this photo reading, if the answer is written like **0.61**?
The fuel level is **0.625**
